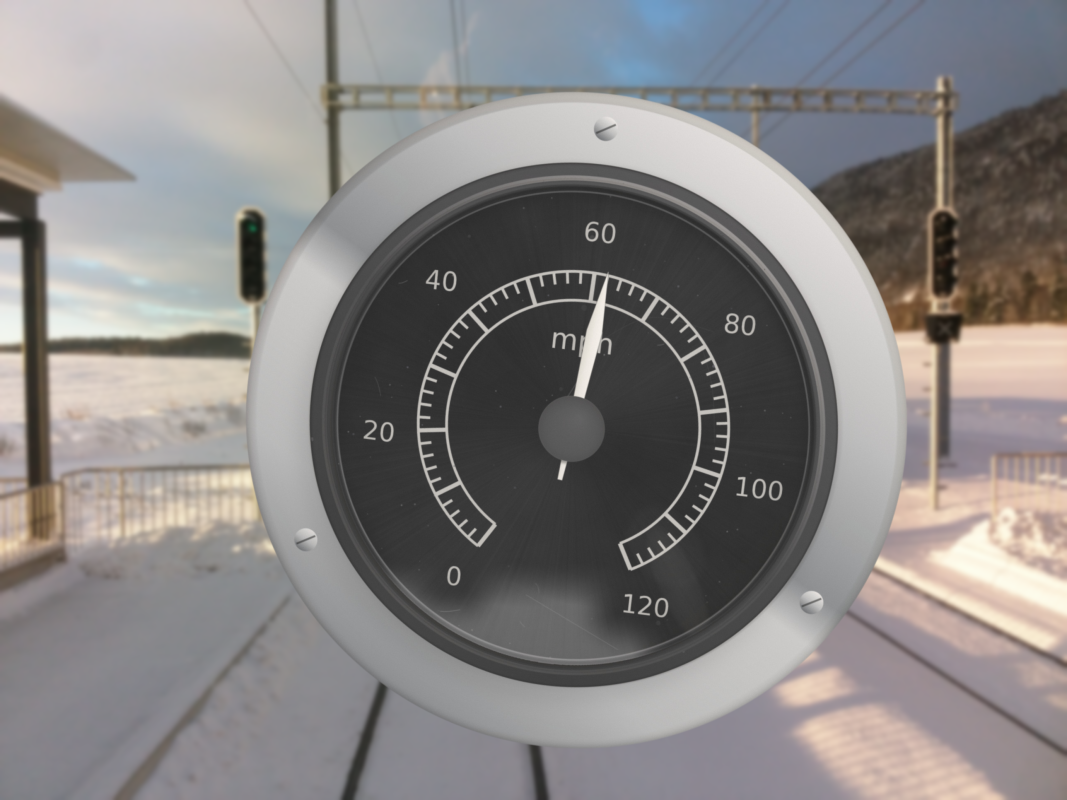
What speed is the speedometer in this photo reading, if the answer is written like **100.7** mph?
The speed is **62** mph
